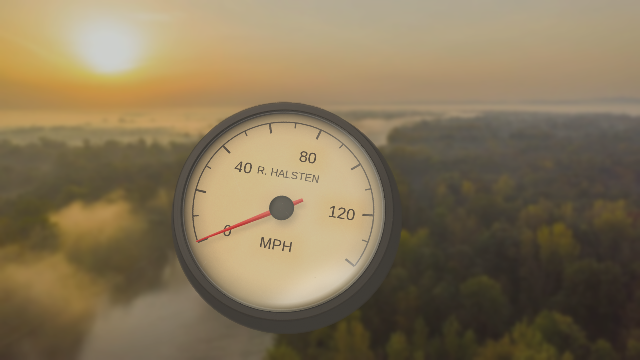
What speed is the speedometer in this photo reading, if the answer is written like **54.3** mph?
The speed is **0** mph
